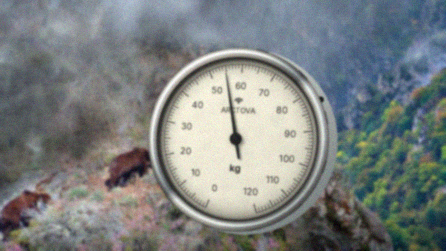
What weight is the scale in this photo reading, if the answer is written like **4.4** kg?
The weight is **55** kg
